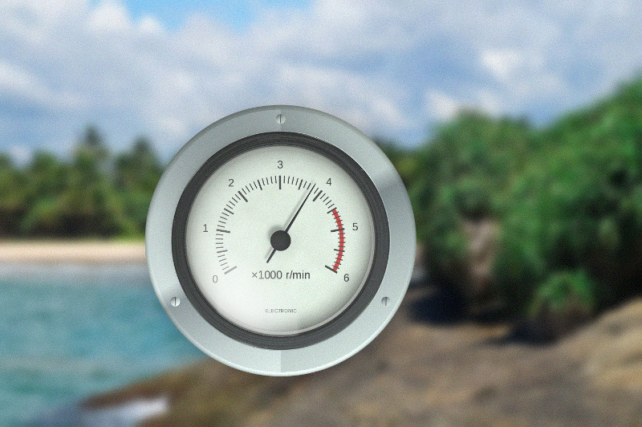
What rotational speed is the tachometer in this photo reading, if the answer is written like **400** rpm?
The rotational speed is **3800** rpm
